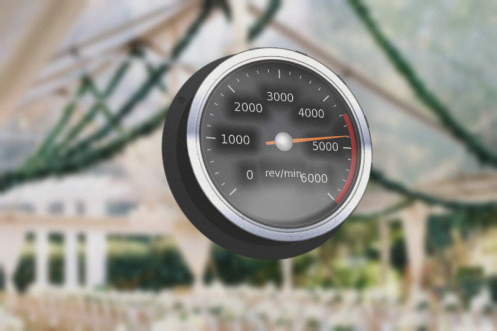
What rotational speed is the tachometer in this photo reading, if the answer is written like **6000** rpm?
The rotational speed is **4800** rpm
